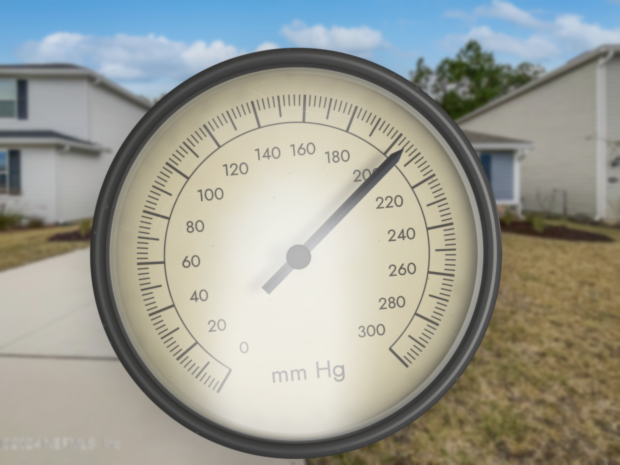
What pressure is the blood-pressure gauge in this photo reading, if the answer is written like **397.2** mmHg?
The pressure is **204** mmHg
